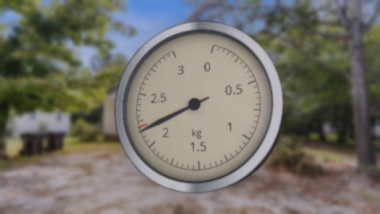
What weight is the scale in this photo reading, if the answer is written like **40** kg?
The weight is **2.15** kg
